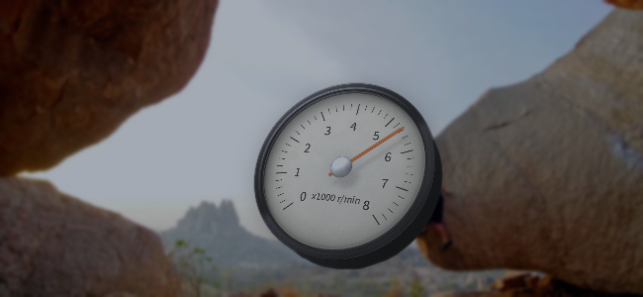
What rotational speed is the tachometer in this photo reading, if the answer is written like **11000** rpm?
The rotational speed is **5400** rpm
